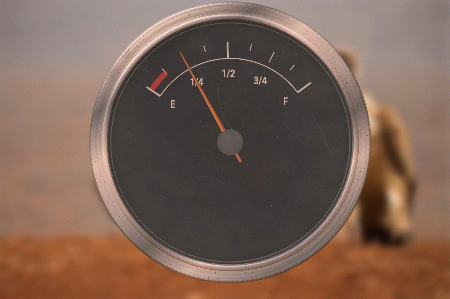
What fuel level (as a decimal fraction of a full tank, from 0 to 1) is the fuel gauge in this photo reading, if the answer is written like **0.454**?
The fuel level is **0.25**
